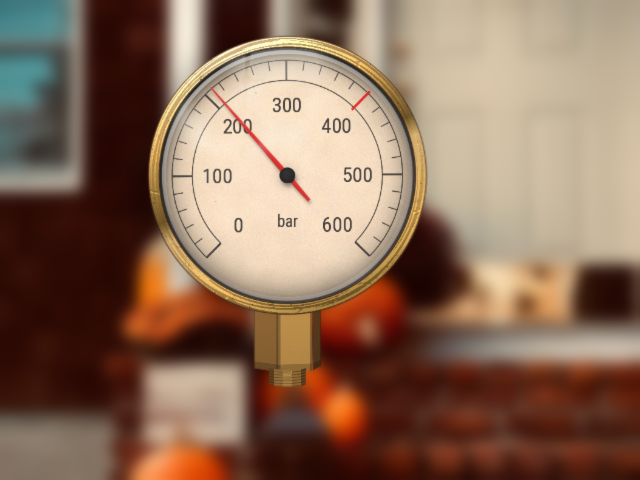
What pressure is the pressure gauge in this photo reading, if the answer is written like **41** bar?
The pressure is **210** bar
